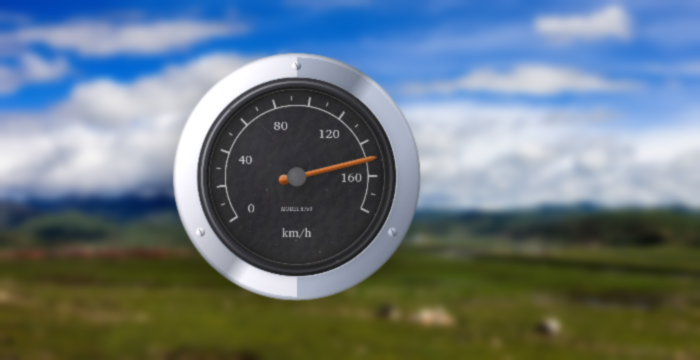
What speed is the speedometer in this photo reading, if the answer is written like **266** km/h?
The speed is **150** km/h
